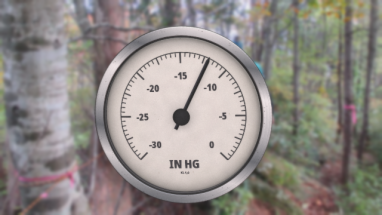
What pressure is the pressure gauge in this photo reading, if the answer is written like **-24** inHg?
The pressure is **-12** inHg
